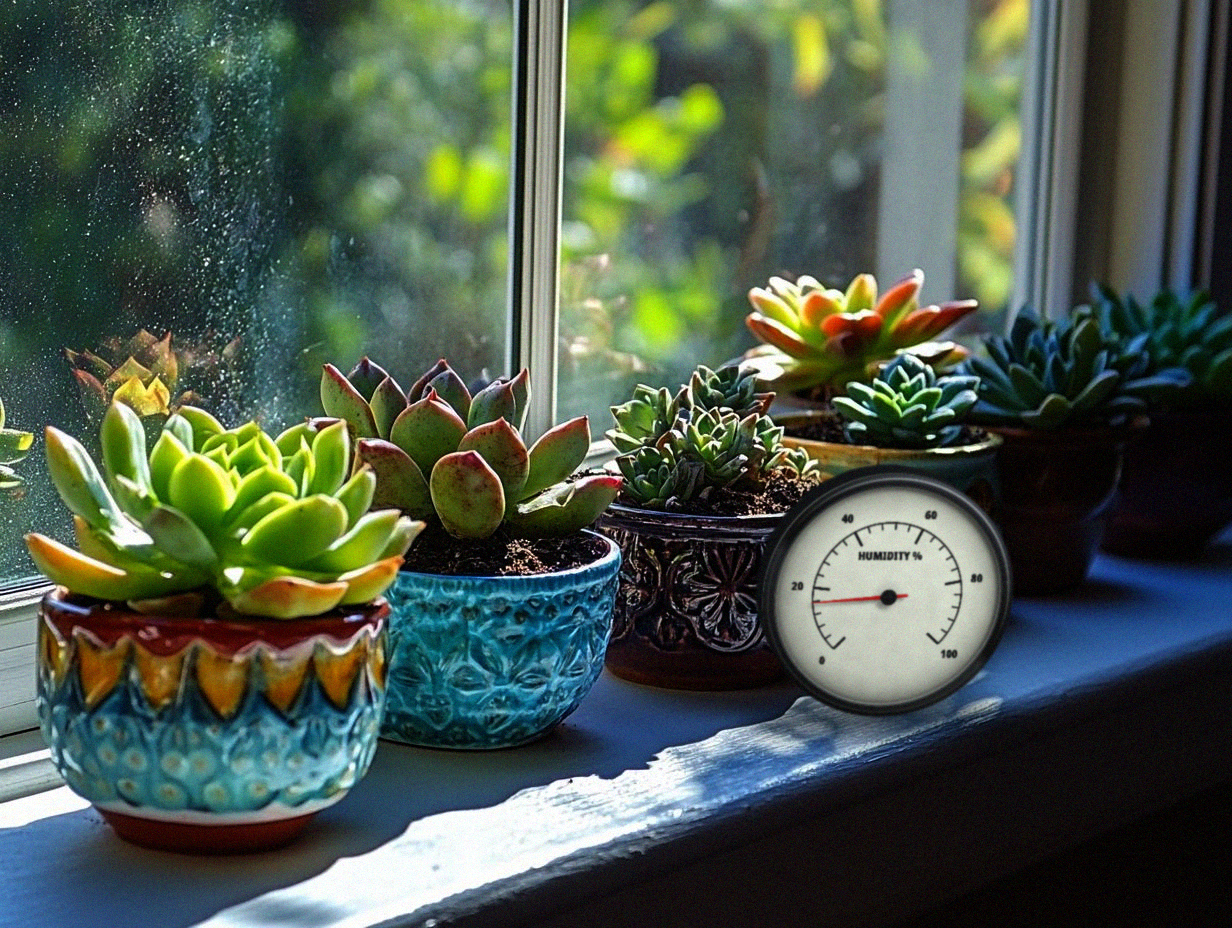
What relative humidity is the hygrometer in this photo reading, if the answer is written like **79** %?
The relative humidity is **16** %
